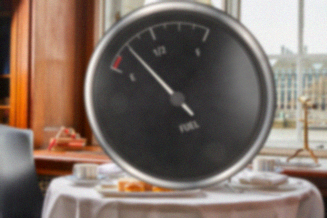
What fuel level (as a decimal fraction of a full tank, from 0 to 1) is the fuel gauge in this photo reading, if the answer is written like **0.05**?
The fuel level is **0.25**
